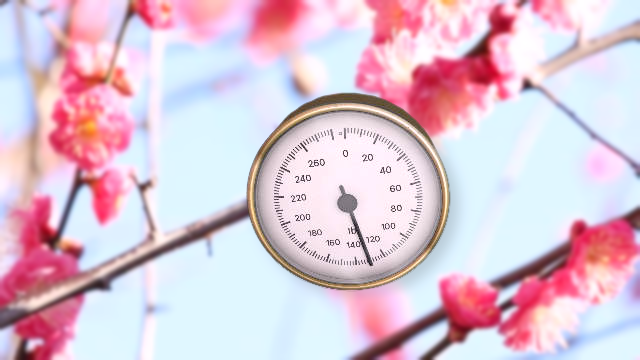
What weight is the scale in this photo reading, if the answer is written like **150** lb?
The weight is **130** lb
